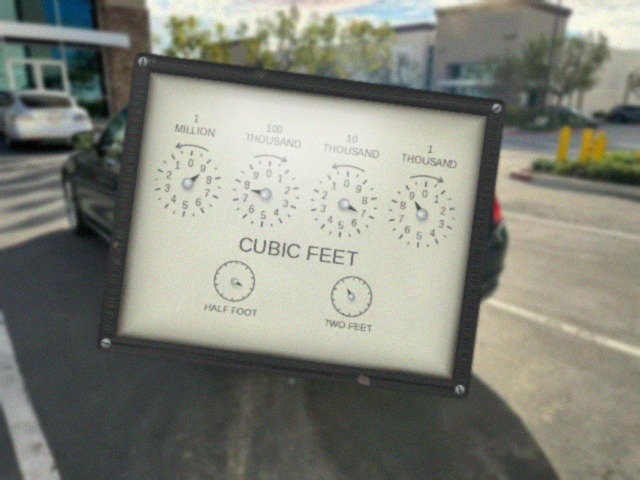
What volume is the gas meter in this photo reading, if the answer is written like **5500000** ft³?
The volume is **876900** ft³
